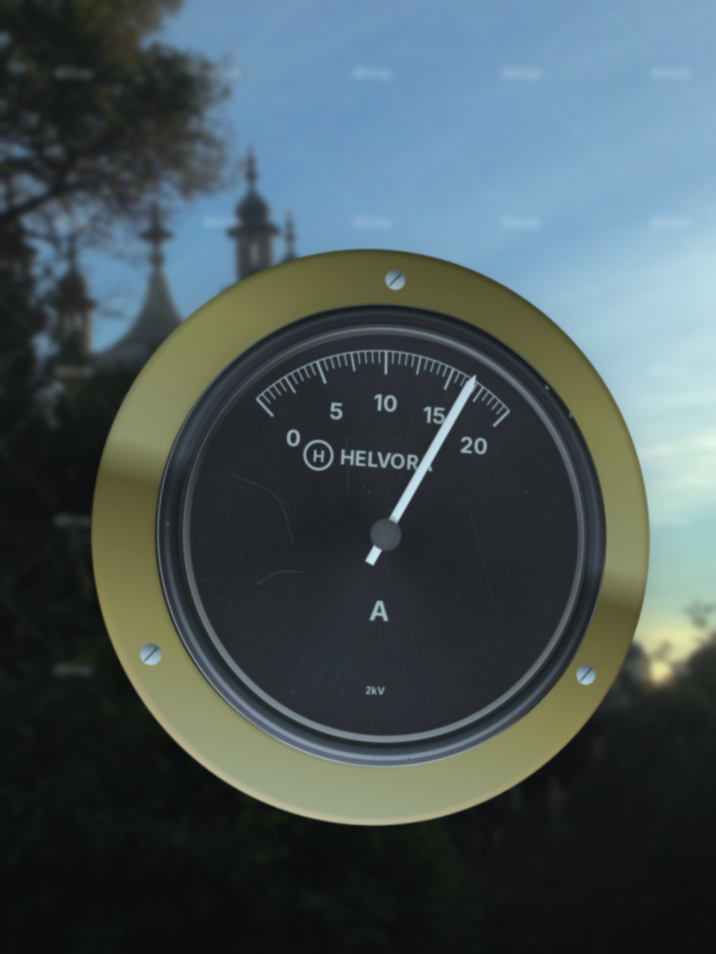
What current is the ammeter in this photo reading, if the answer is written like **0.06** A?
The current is **16.5** A
